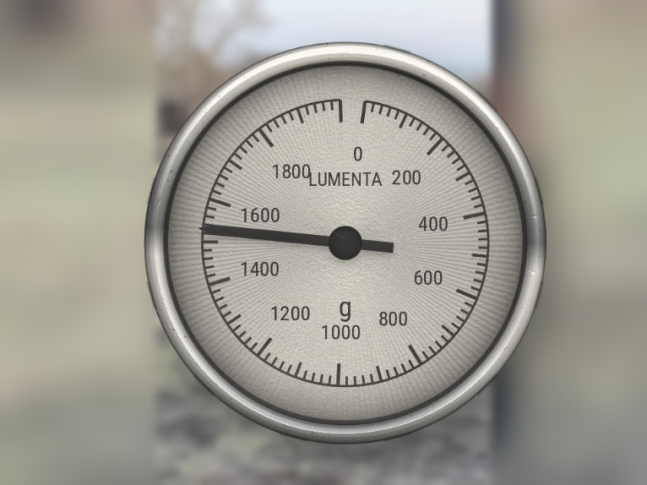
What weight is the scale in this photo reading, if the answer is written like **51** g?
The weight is **1530** g
